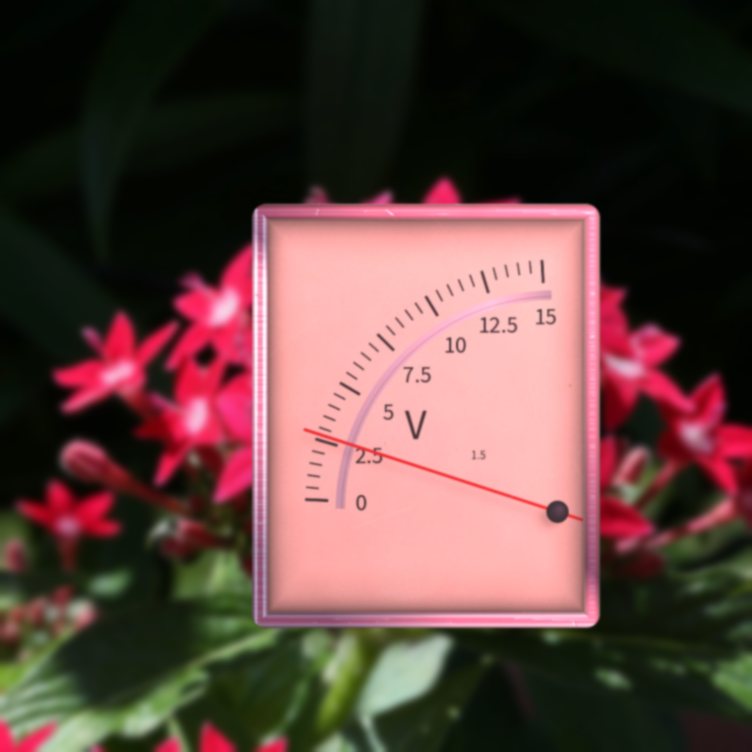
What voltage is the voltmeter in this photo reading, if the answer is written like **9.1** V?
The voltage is **2.75** V
